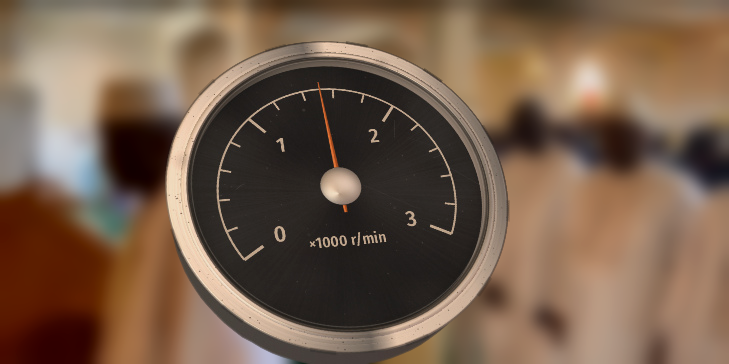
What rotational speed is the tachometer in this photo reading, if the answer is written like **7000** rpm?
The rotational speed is **1500** rpm
